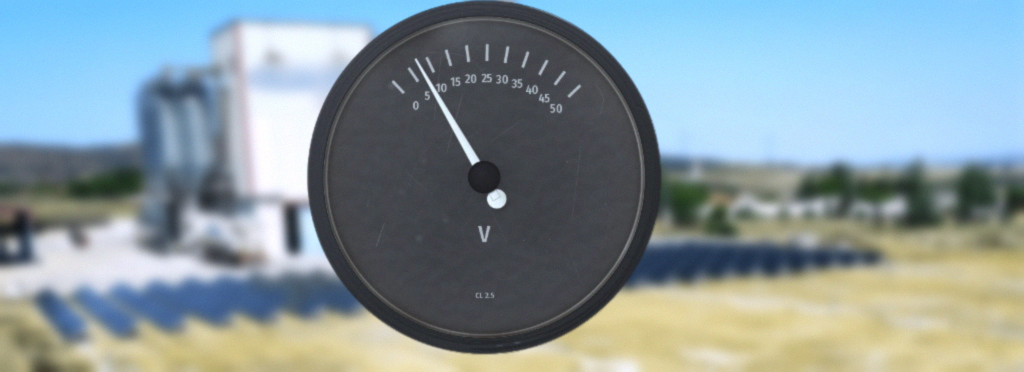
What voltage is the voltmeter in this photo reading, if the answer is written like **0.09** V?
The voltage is **7.5** V
